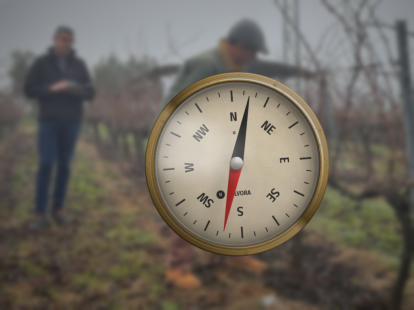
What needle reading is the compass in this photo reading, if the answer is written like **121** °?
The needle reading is **195** °
